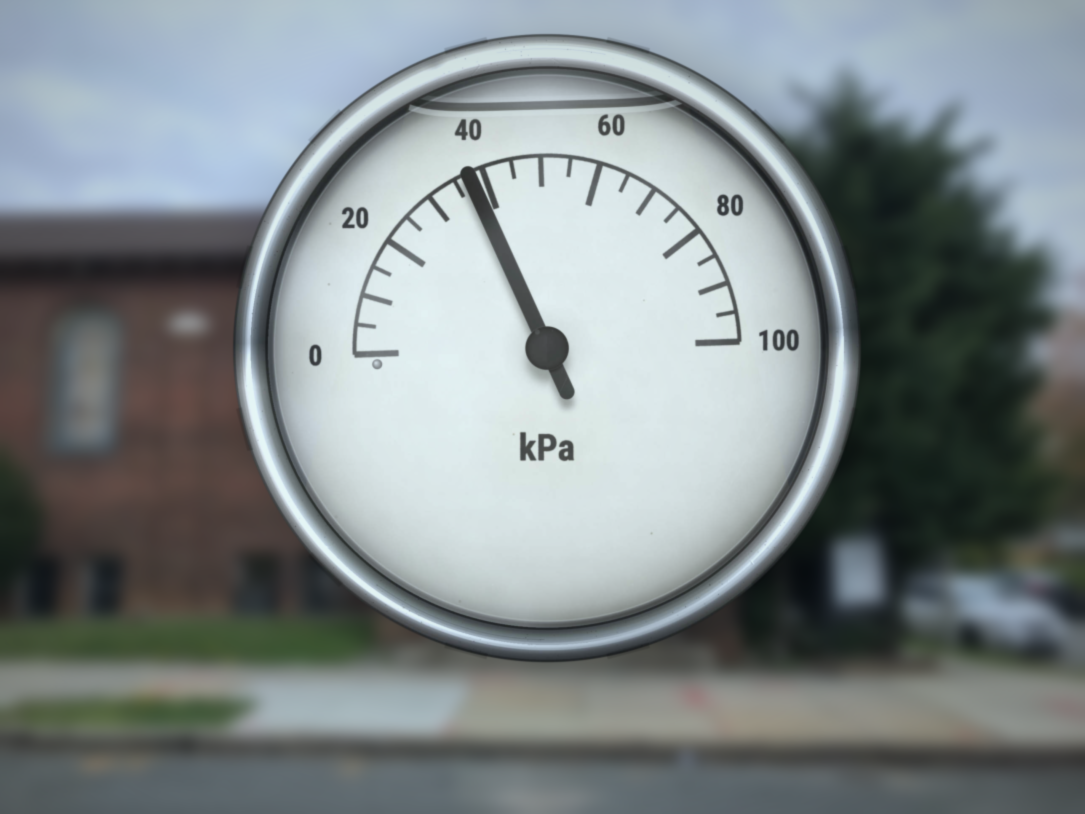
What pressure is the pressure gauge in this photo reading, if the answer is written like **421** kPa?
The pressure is **37.5** kPa
